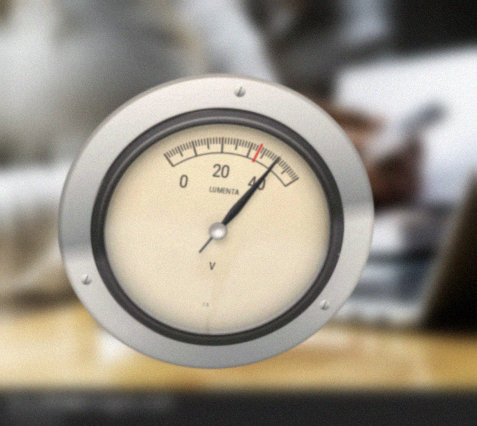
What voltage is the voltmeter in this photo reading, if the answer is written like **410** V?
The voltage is **40** V
